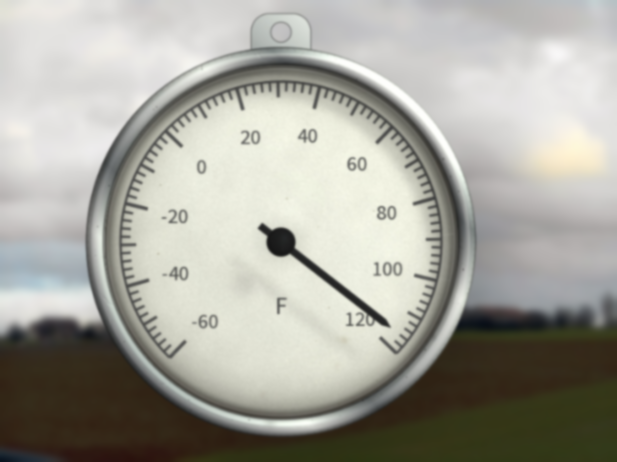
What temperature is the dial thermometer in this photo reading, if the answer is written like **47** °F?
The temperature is **116** °F
